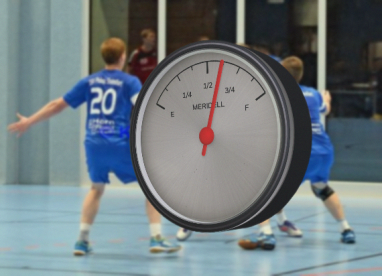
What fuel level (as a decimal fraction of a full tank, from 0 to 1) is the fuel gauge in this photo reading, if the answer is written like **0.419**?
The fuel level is **0.625**
